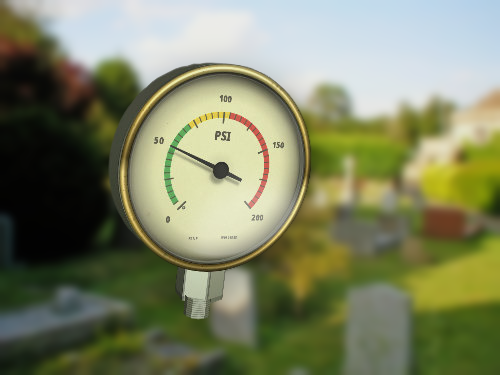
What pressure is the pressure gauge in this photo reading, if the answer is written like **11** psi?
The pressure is **50** psi
